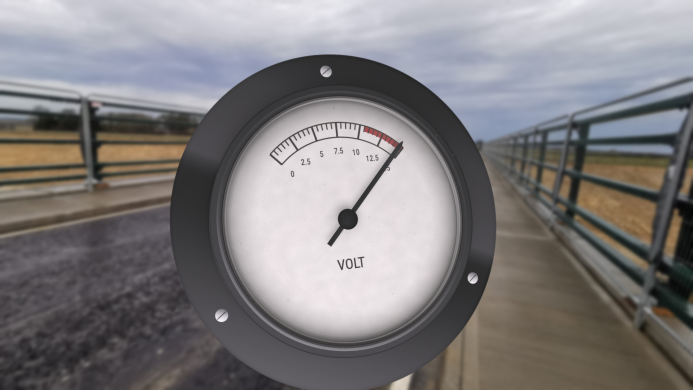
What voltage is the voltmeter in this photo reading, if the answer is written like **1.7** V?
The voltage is **14.5** V
